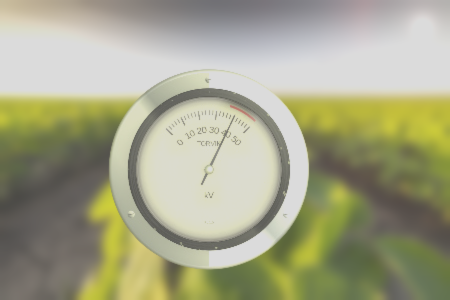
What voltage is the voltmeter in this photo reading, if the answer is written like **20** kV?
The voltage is **40** kV
